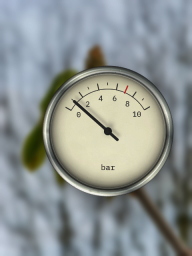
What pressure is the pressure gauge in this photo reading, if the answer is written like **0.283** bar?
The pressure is **1** bar
